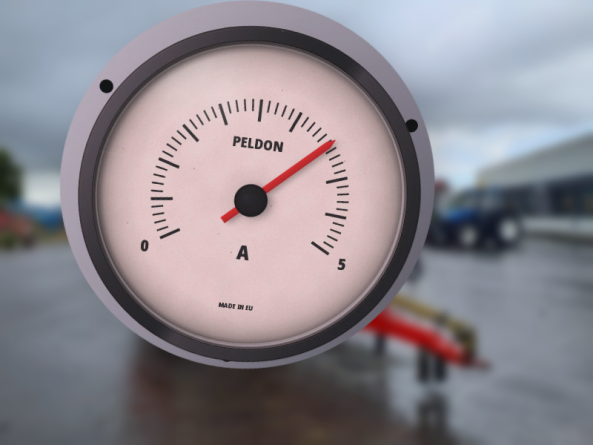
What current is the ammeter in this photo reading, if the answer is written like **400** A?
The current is **3.5** A
